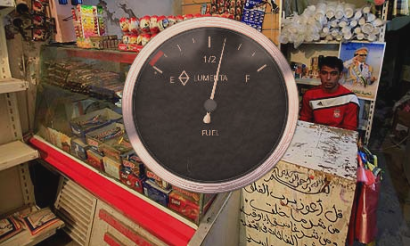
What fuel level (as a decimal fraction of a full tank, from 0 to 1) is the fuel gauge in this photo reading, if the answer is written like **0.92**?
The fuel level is **0.625**
